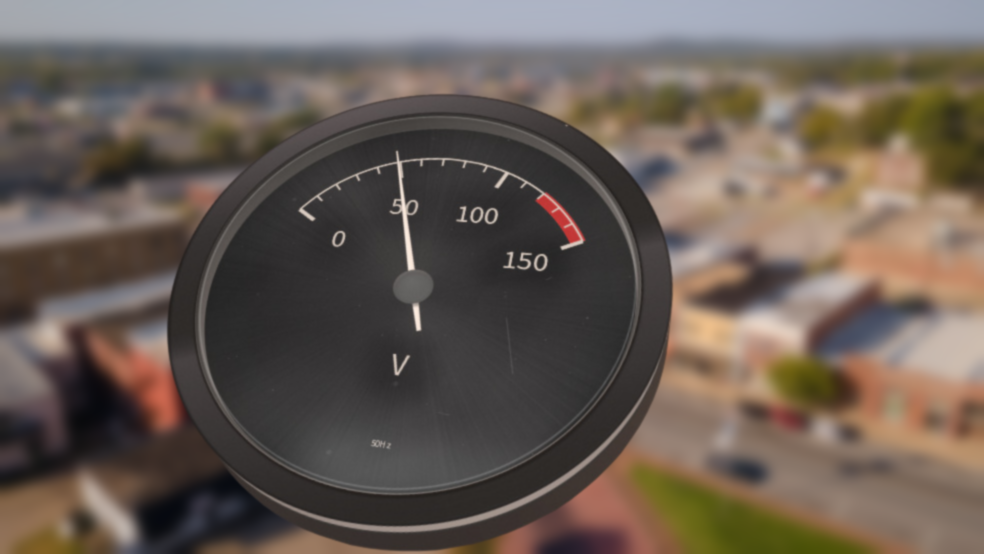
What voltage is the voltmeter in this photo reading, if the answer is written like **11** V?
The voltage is **50** V
